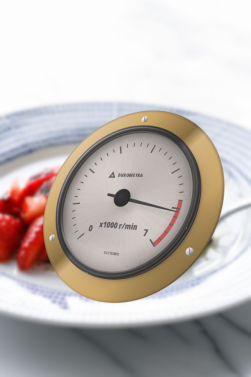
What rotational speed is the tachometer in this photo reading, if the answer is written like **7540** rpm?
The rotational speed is **6100** rpm
